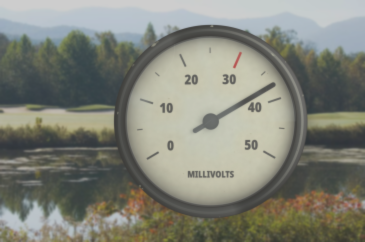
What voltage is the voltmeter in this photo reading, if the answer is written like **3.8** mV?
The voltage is **37.5** mV
